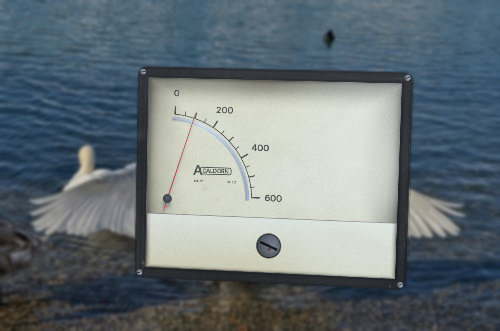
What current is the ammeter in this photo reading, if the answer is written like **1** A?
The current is **100** A
